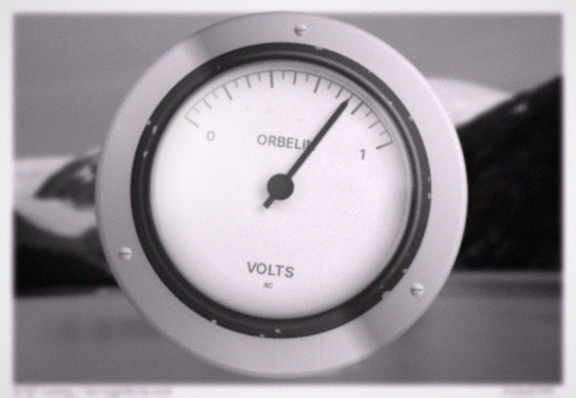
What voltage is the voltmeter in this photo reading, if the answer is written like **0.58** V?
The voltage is **0.75** V
